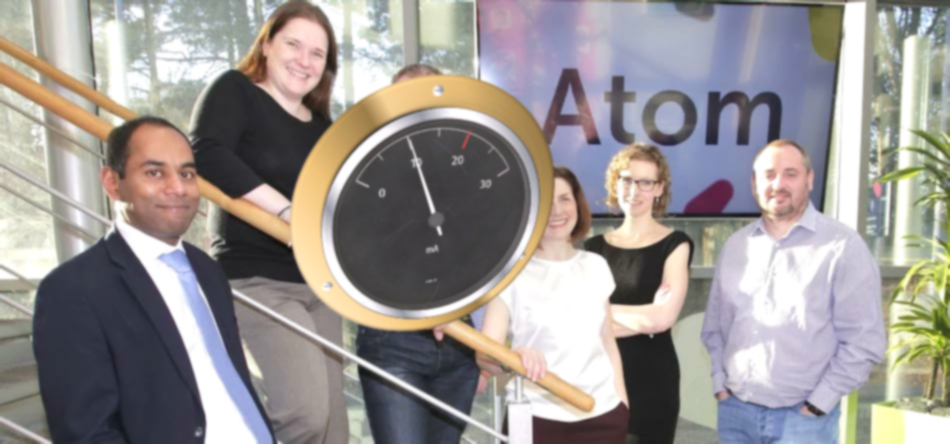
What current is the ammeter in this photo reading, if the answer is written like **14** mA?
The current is **10** mA
